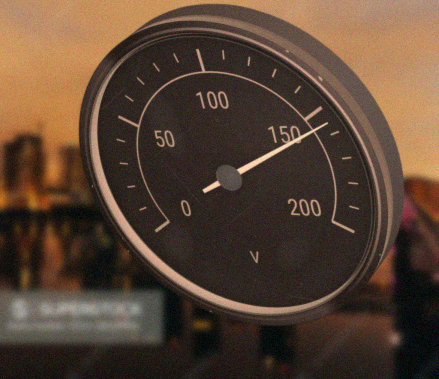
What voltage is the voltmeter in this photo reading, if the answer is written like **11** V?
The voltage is **155** V
